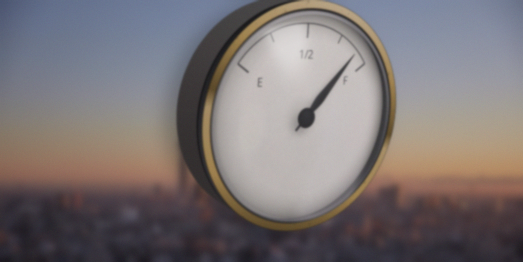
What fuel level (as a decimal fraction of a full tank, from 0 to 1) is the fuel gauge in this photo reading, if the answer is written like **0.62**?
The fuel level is **0.875**
